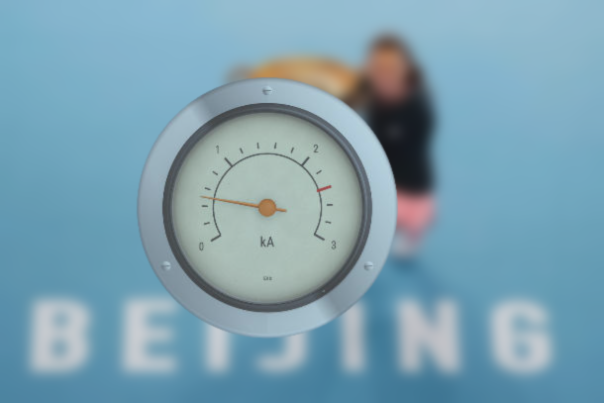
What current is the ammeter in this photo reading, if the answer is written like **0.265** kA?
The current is **0.5** kA
